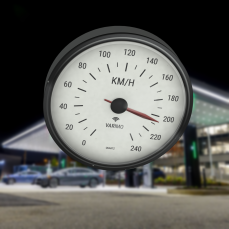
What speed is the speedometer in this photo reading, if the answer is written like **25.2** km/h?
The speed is **205** km/h
